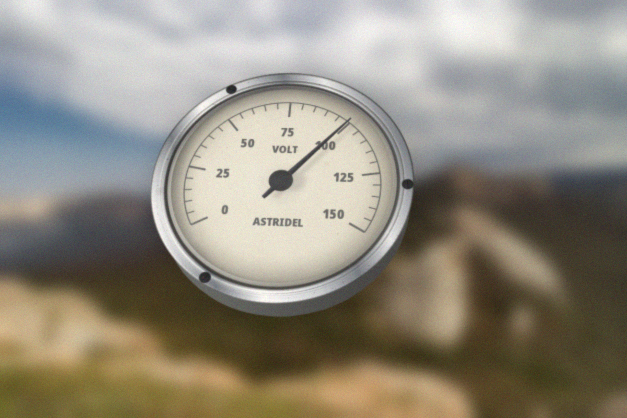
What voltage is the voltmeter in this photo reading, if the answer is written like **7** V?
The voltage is **100** V
